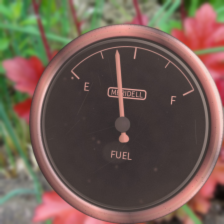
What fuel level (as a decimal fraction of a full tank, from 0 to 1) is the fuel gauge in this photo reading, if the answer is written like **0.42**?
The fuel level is **0.375**
